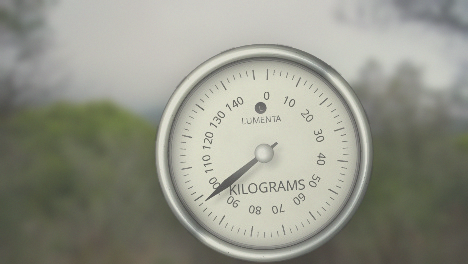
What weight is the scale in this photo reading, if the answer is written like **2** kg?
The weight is **98** kg
